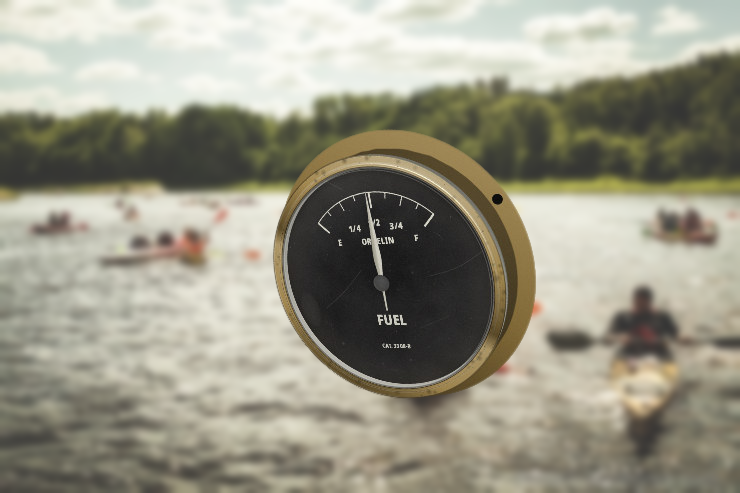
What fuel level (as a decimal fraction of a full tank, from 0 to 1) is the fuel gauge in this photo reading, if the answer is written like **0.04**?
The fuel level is **0.5**
